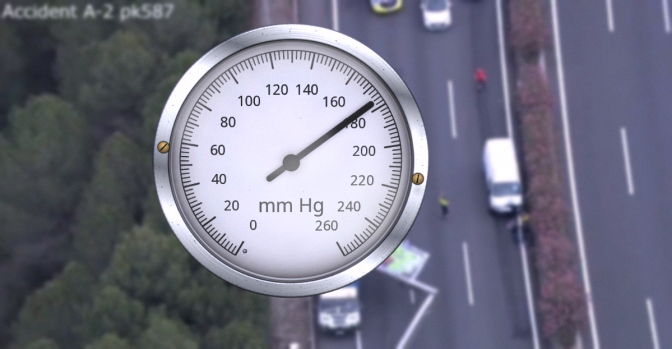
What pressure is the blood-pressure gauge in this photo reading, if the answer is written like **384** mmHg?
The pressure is **176** mmHg
